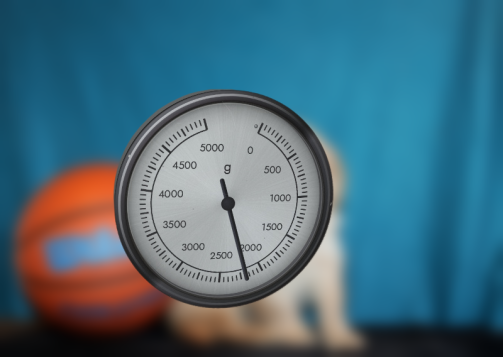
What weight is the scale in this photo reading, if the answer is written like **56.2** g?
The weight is **2200** g
